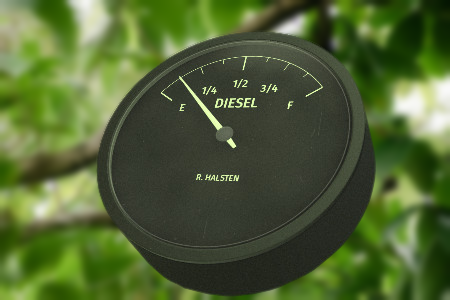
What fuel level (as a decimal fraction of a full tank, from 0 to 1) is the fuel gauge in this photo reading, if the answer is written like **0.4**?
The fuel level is **0.125**
